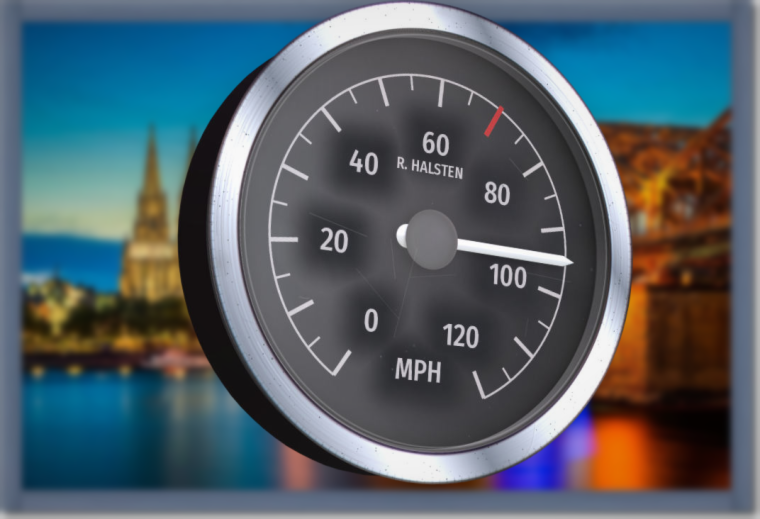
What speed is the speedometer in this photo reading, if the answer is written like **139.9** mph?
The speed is **95** mph
